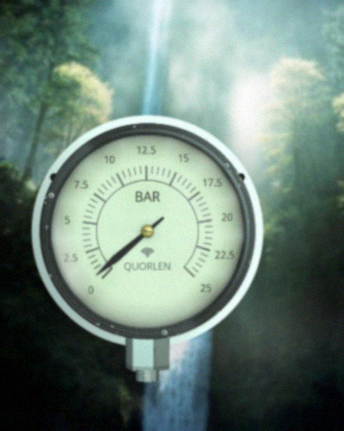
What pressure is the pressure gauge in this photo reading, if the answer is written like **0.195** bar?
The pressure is **0.5** bar
